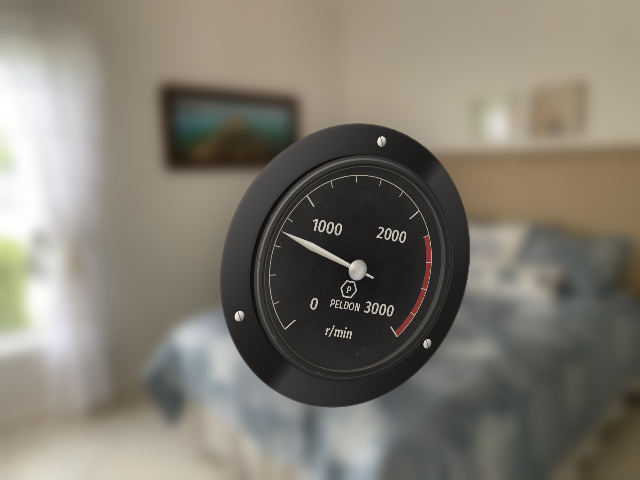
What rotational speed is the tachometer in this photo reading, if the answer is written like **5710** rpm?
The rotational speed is **700** rpm
